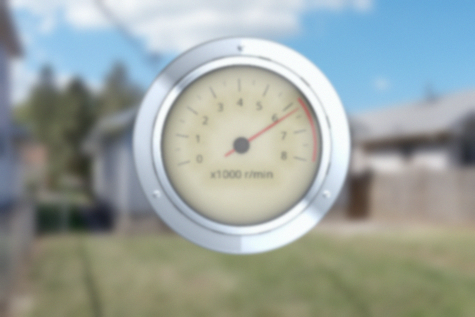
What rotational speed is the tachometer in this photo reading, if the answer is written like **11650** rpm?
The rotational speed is **6250** rpm
